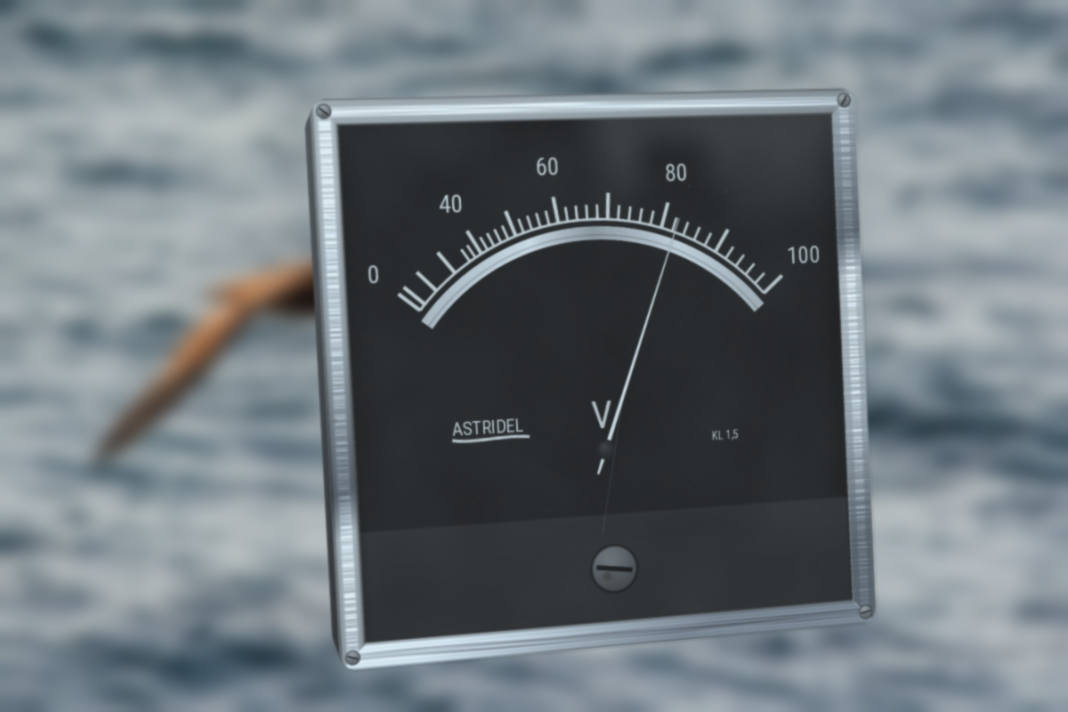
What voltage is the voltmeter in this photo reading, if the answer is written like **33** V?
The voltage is **82** V
